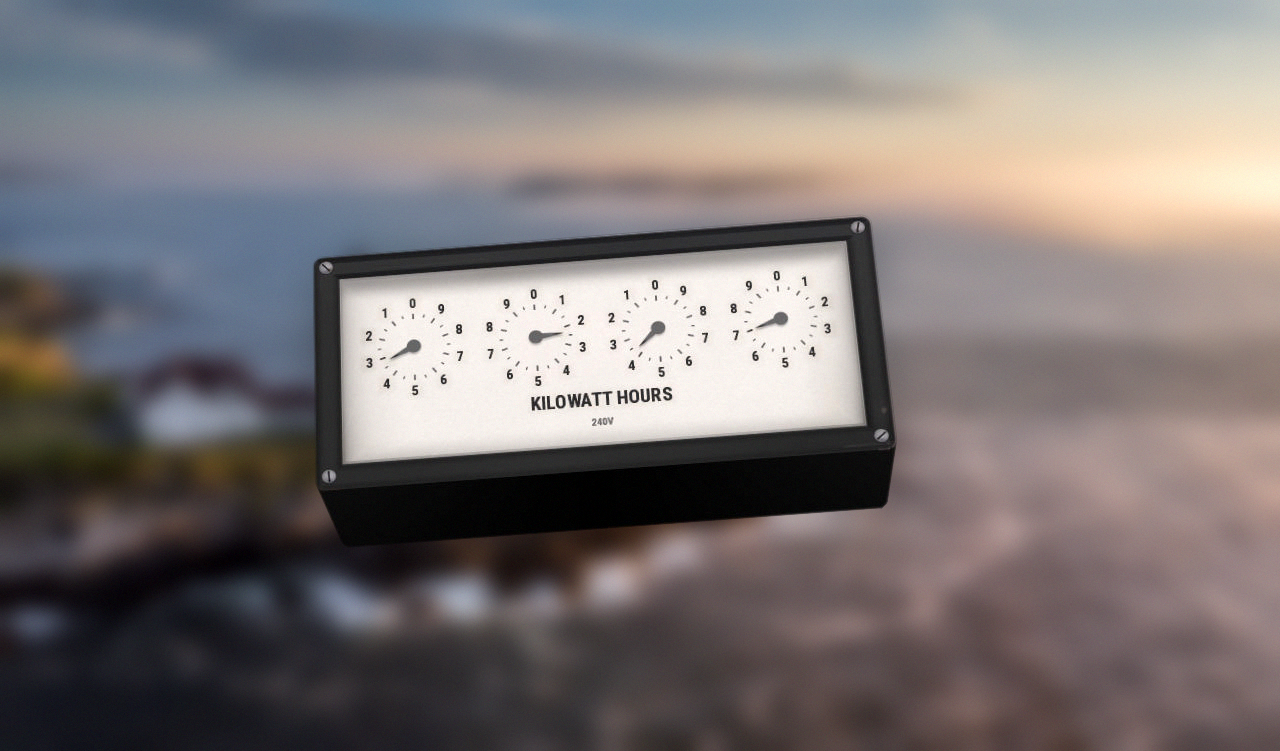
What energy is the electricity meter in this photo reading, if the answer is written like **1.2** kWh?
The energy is **3237** kWh
